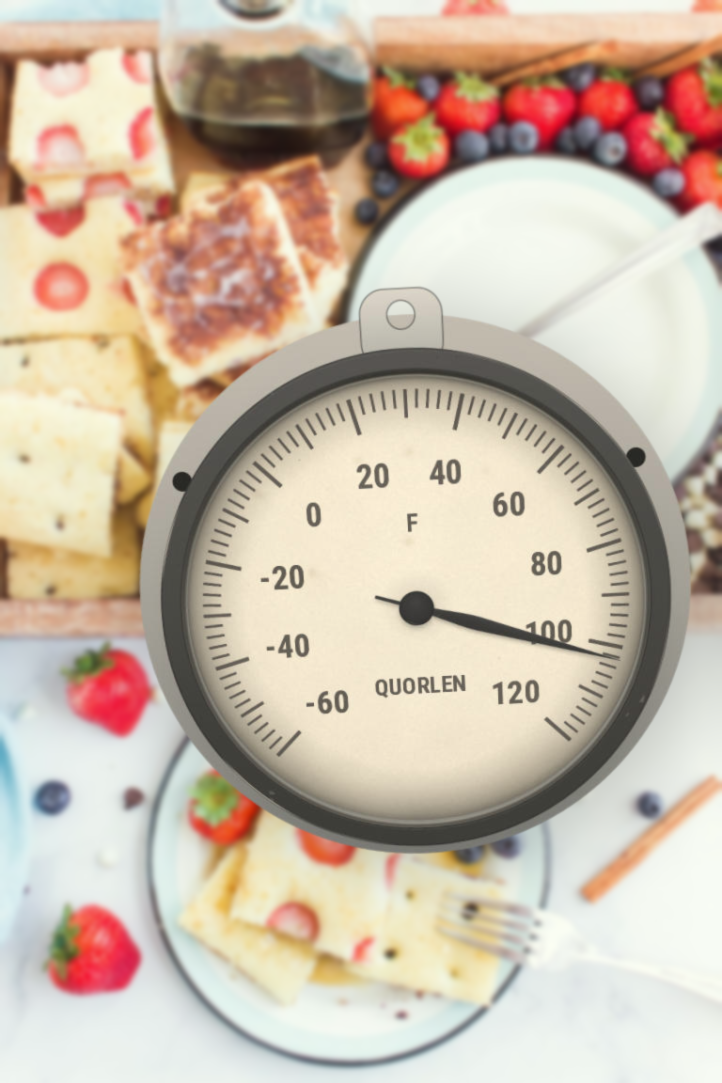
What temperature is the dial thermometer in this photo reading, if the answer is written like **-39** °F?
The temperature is **102** °F
